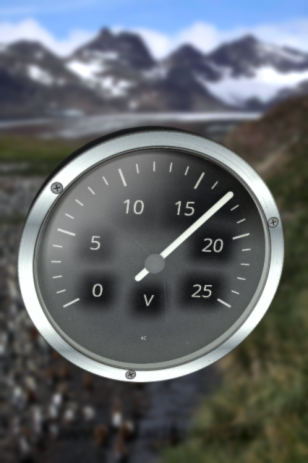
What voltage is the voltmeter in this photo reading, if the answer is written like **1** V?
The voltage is **17** V
